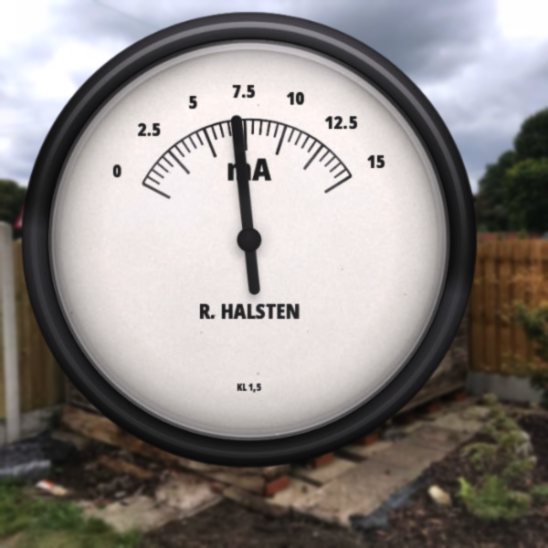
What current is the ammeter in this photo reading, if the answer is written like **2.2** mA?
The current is **7** mA
